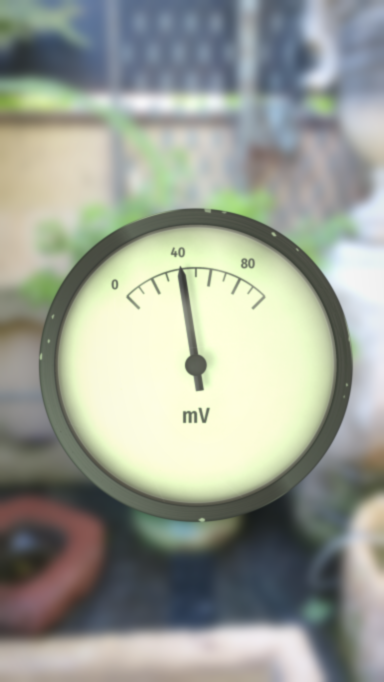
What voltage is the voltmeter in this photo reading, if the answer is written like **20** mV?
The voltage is **40** mV
